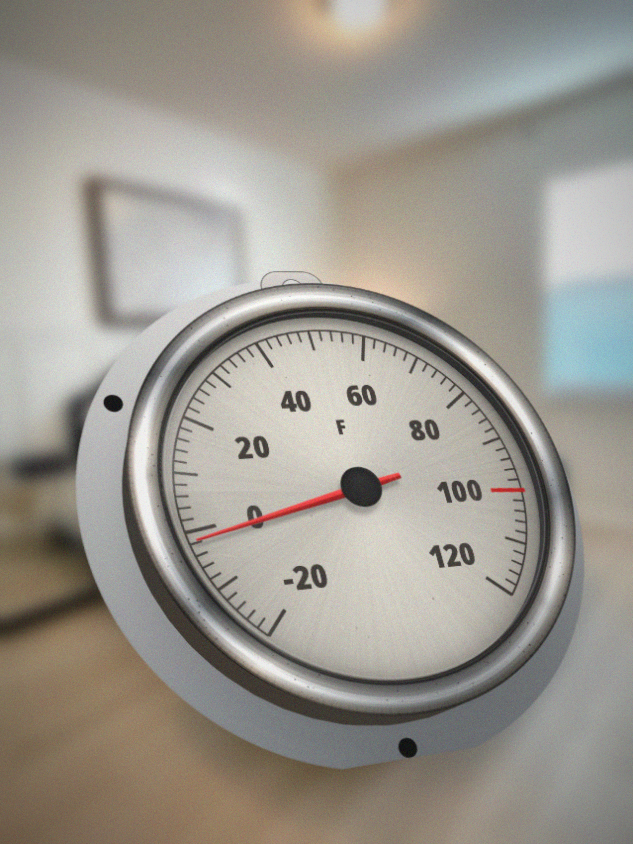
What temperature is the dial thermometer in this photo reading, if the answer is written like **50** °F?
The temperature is **-2** °F
